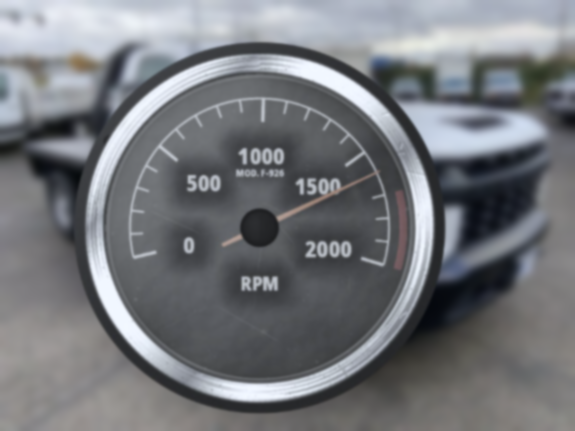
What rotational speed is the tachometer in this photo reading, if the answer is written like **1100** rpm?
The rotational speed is **1600** rpm
